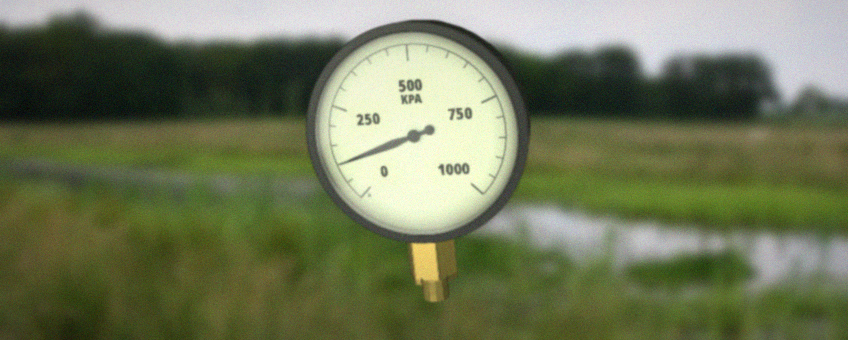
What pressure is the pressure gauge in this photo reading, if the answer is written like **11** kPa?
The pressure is **100** kPa
